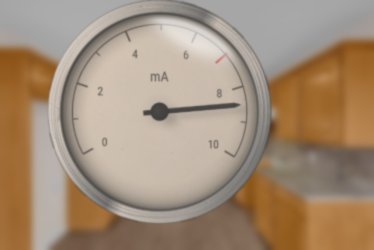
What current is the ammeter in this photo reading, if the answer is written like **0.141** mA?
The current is **8.5** mA
